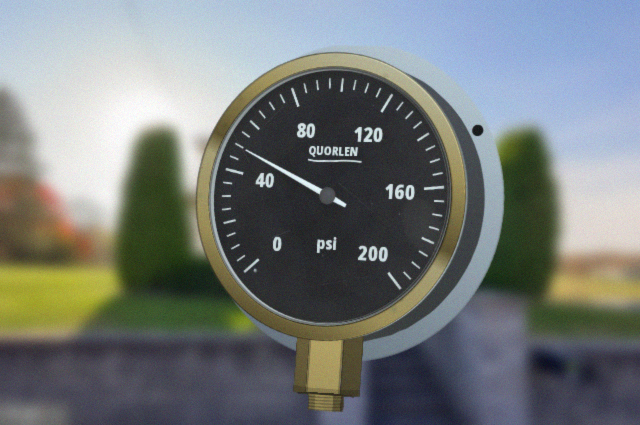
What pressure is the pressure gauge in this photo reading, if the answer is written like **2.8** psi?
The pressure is **50** psi
